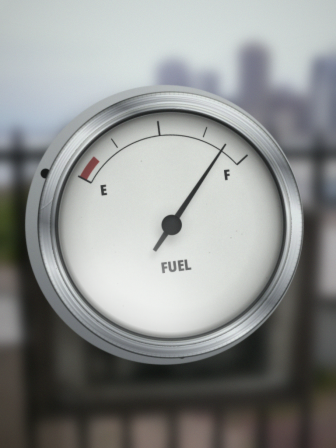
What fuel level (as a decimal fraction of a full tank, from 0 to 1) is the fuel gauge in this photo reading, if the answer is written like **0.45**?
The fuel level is **0.875**
